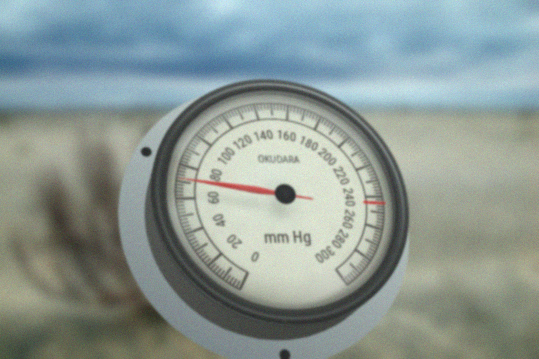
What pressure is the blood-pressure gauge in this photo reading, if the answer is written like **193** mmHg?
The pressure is **70** mmHg
